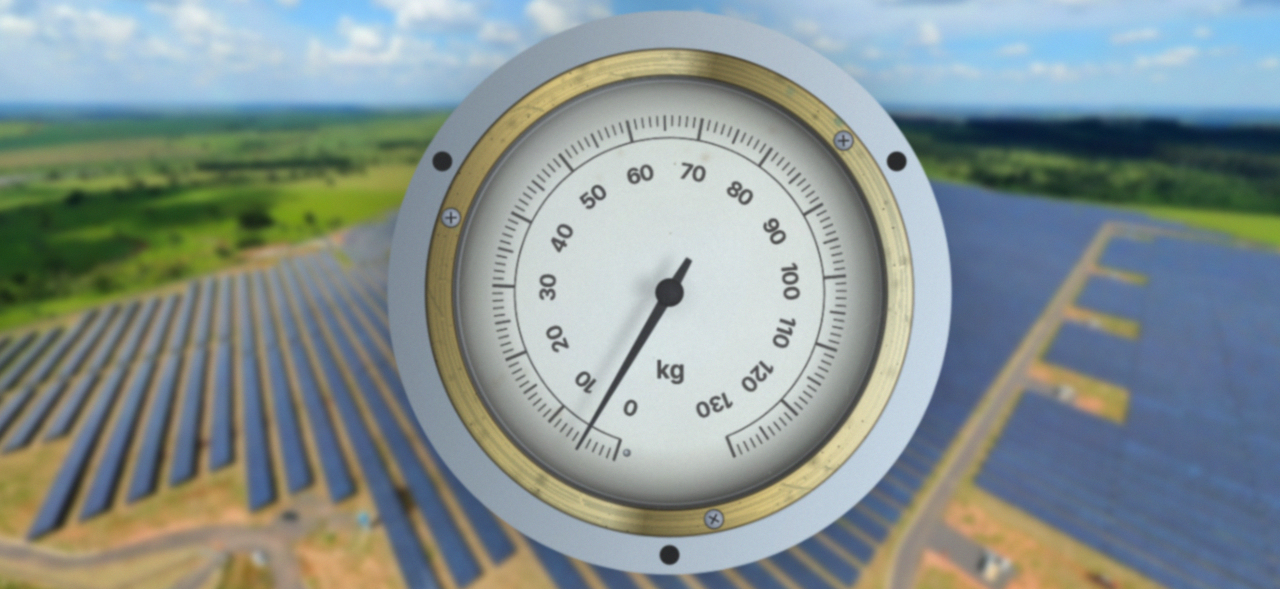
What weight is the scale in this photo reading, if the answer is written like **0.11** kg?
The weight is **5** kg
